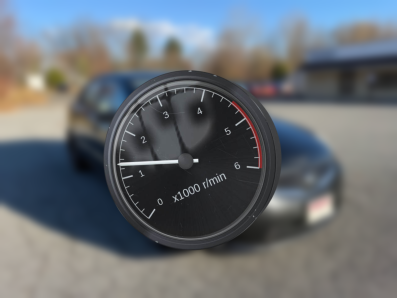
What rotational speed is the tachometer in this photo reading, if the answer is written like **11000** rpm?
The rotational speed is **1300** rpm
